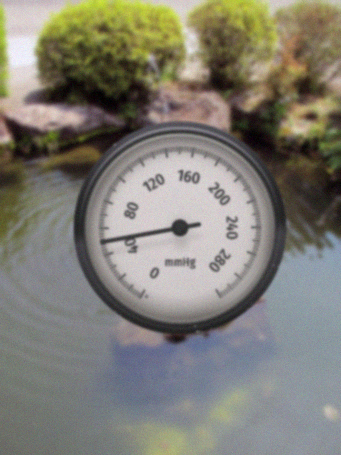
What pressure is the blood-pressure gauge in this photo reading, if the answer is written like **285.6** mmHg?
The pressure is **50** mmHg
